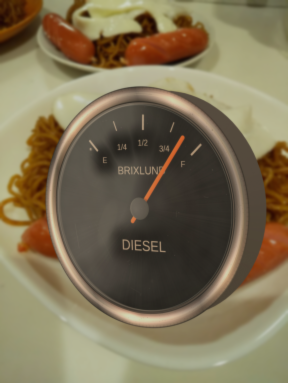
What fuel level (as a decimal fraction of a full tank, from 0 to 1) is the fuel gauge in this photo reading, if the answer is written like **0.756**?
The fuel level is **0.875**
